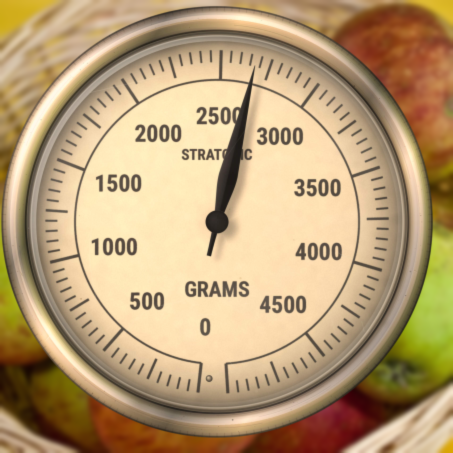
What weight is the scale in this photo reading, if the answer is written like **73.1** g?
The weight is **2675** g
